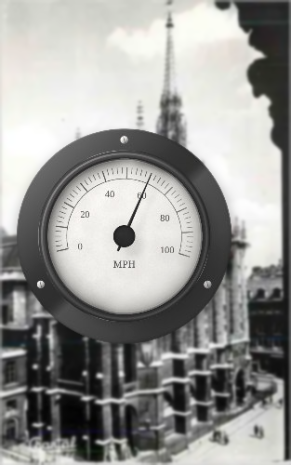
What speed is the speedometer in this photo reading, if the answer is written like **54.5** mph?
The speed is **60** mph
